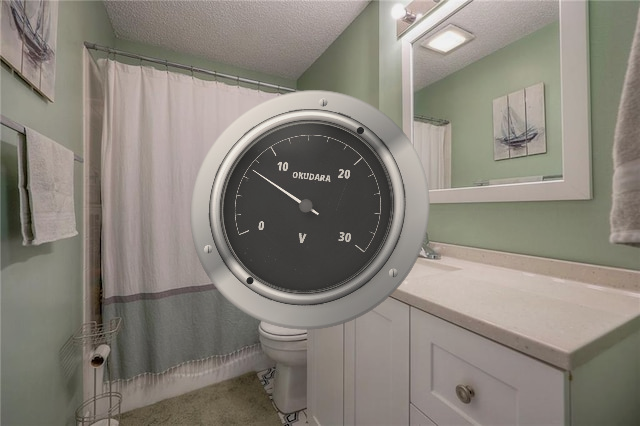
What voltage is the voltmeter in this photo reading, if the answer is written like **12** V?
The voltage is **7** V
